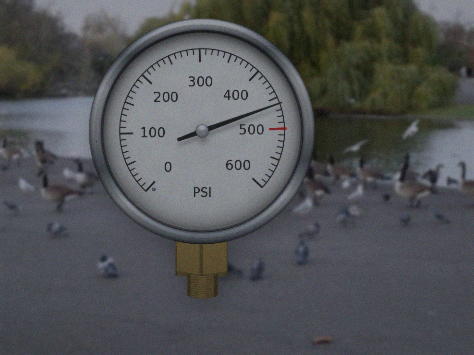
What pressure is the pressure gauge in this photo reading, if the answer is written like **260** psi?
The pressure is **460** psi
